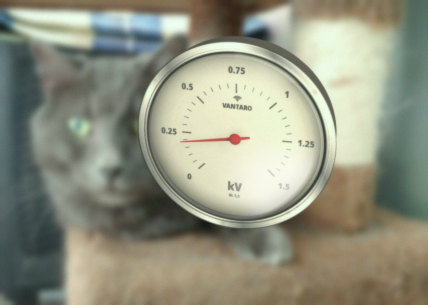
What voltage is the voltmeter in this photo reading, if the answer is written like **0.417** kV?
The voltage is **0.2** kV
